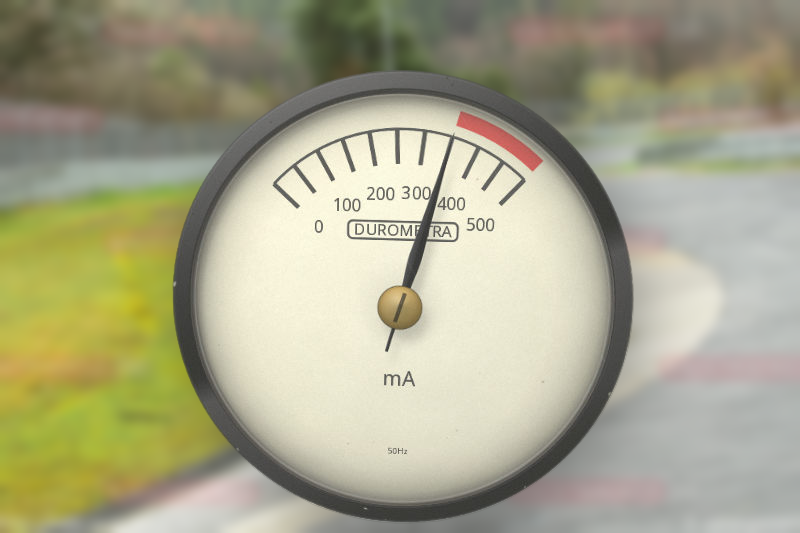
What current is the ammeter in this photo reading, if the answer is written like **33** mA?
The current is **350** mA
